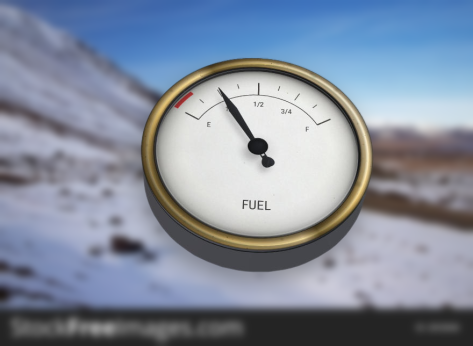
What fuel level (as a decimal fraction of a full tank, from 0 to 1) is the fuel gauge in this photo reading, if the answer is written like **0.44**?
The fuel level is **0.25**
